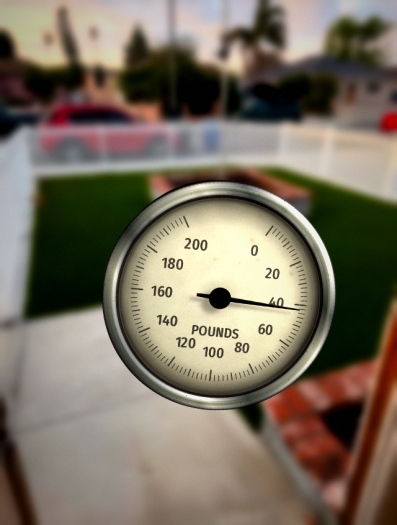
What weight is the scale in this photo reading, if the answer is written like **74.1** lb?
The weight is **42** lb
